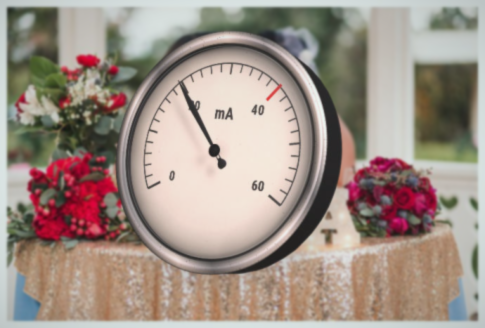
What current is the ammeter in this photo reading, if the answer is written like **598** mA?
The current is **20** mA
